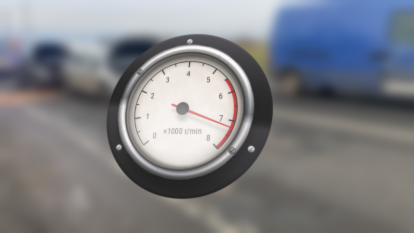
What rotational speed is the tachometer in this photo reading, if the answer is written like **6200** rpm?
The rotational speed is **7250** rpm
